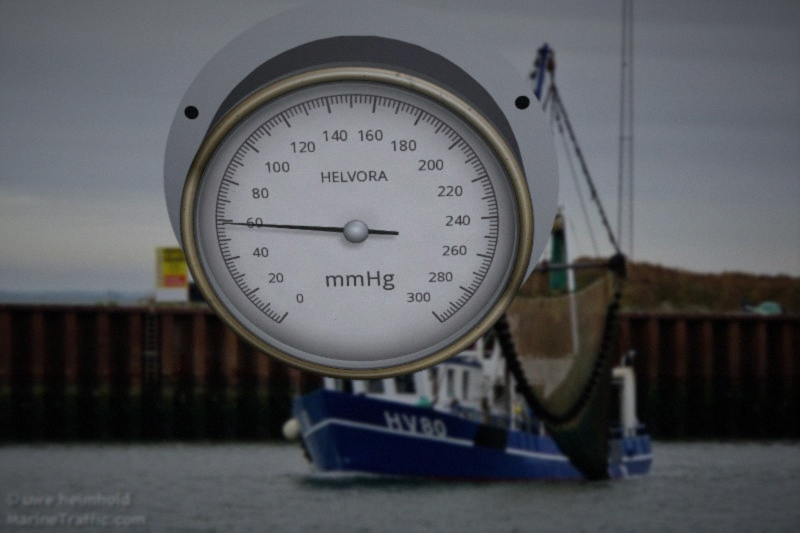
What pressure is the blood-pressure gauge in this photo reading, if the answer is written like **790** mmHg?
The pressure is **60** mmHg
